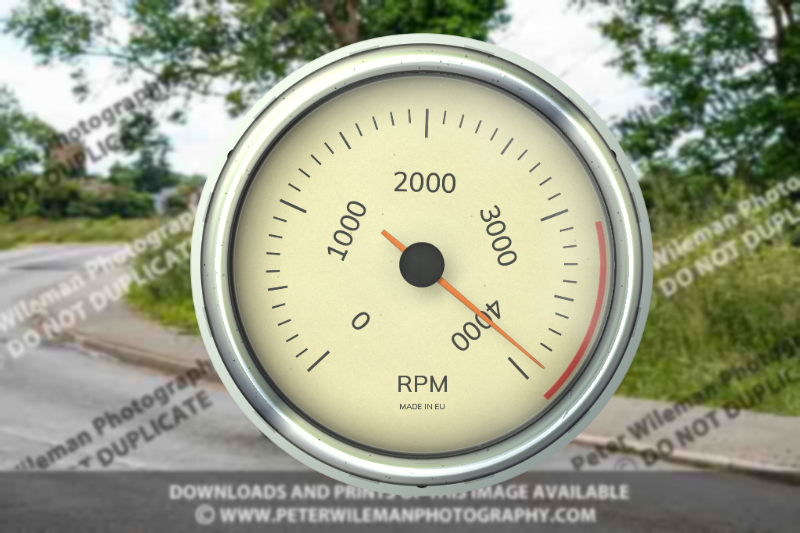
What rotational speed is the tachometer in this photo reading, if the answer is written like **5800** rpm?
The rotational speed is **3900** rpm
